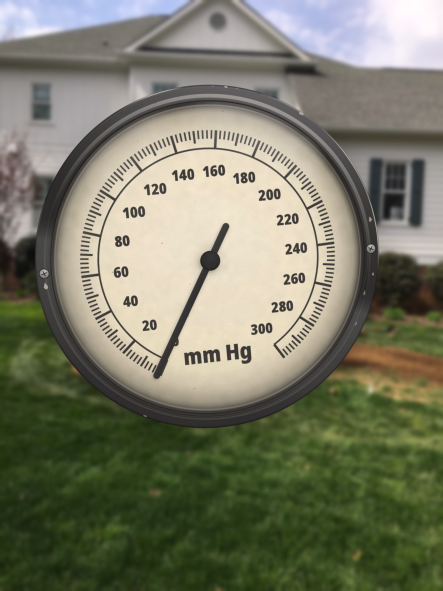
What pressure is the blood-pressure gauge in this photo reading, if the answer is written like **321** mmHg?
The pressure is **2** mmHg
